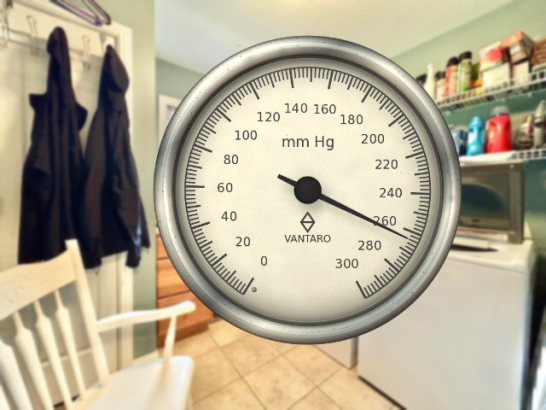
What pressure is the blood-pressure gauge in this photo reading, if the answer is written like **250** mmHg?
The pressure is **264** mmHg
